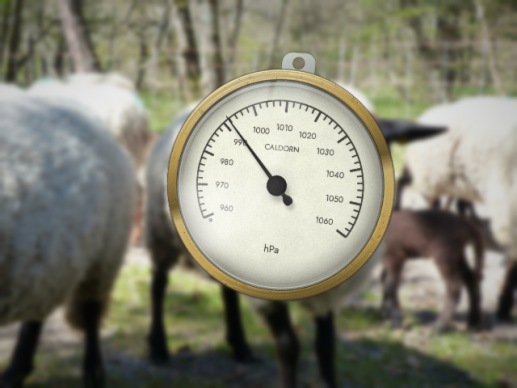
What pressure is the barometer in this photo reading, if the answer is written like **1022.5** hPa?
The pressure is **992** hPa
